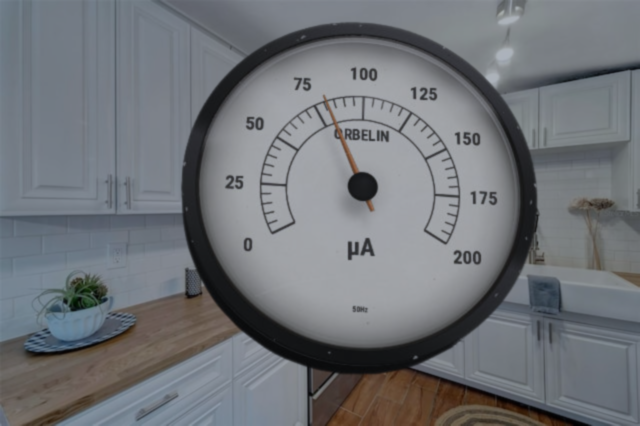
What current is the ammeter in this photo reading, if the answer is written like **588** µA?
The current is **80** µA
